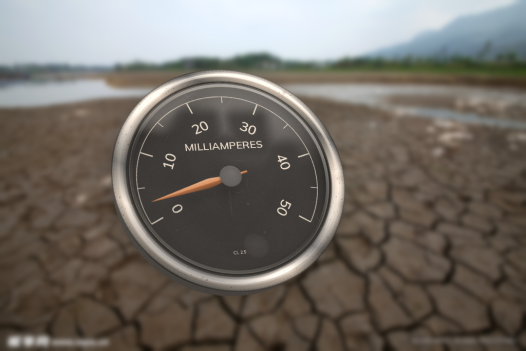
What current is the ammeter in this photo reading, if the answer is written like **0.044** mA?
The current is **2.5** mA
